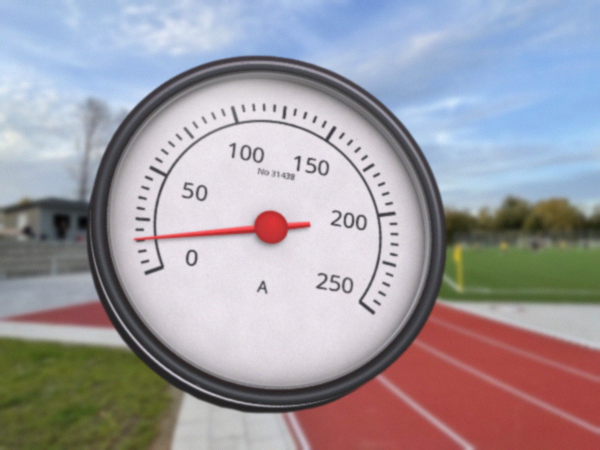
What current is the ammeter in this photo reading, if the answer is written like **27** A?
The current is **15** A
